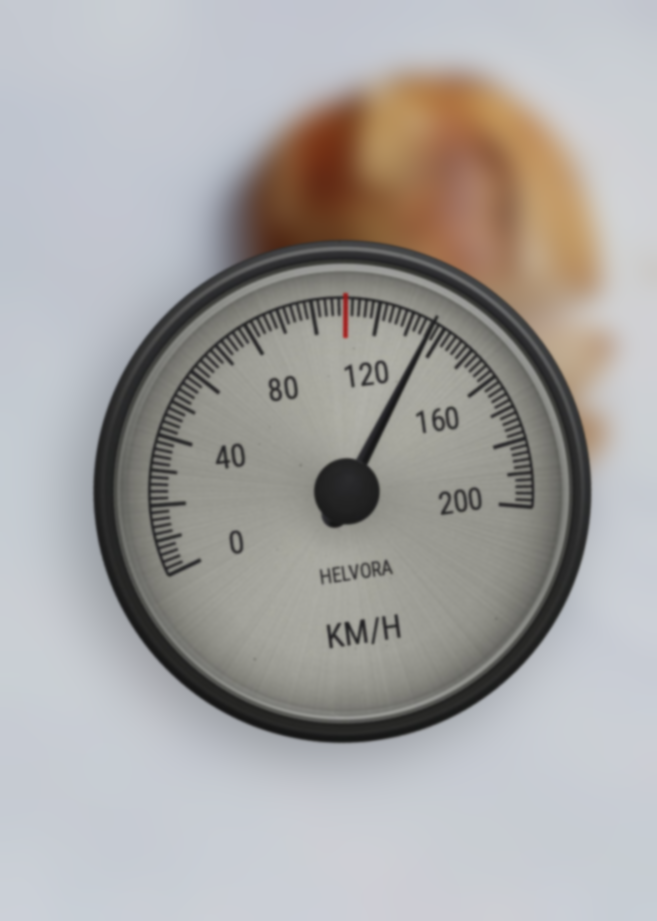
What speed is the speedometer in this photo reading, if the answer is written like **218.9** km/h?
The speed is **136** km/h
